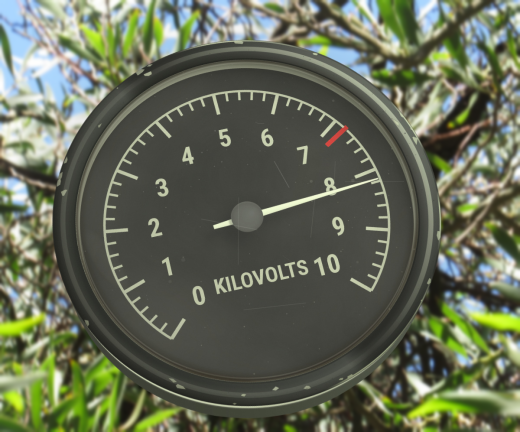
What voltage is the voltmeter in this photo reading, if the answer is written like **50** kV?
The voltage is **8.2** kV
